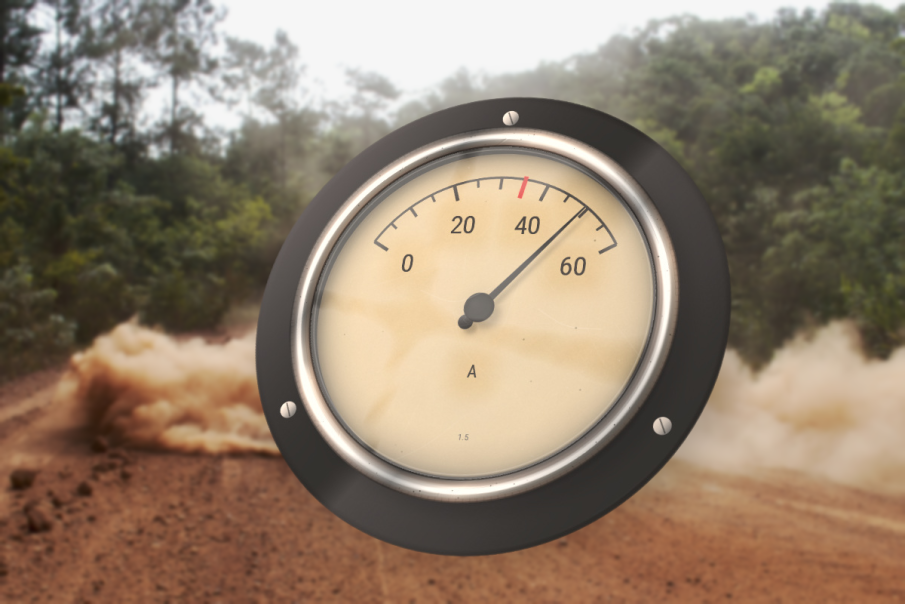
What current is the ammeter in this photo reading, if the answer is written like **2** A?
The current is **50** A
